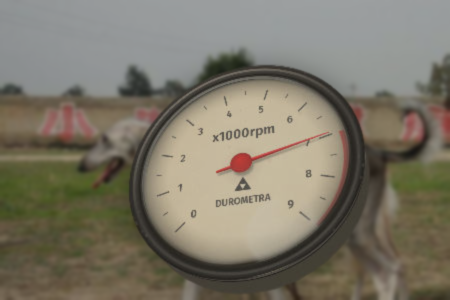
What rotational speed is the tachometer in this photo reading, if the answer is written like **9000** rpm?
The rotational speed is **7000** rpm
